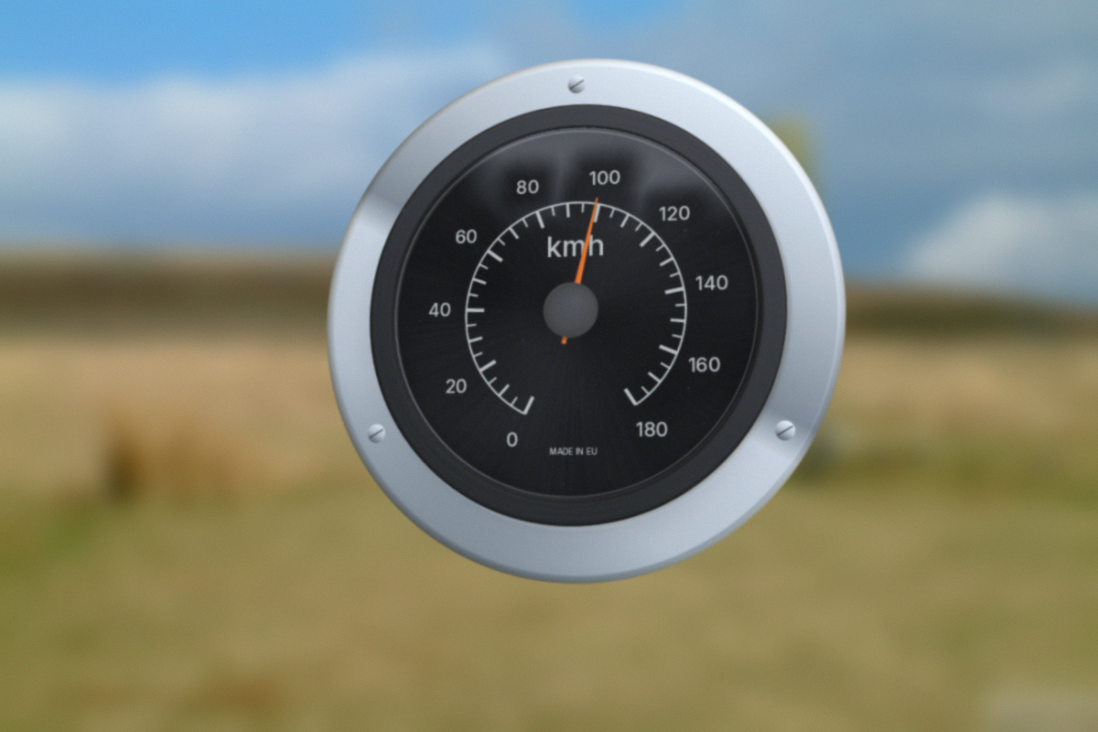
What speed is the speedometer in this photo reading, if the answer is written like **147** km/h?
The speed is **100** km/h
